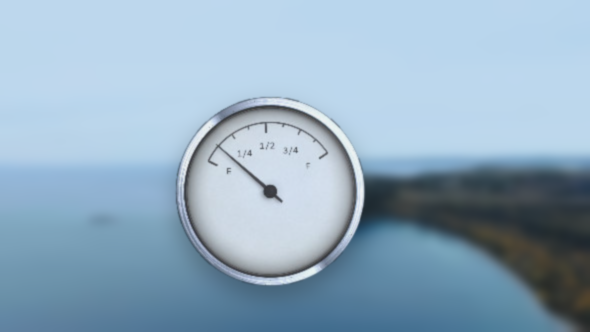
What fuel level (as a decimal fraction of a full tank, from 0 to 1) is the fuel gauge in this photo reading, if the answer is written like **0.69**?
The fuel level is **0.125**
